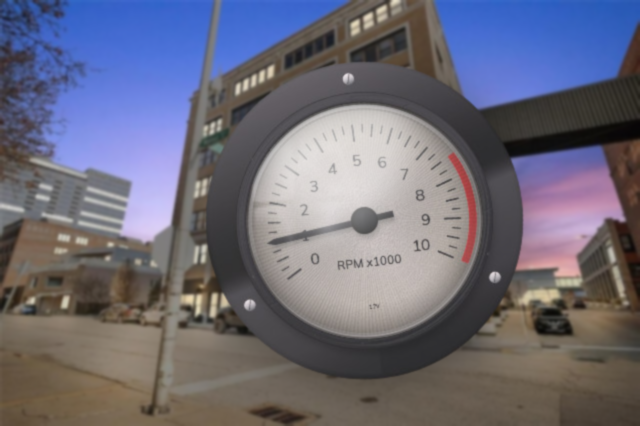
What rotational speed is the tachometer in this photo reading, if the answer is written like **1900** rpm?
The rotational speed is **1000** rpm
